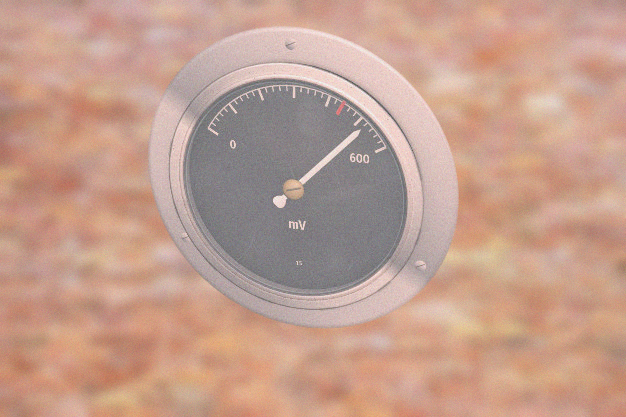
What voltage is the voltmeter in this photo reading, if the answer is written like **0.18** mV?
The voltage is **520** mV
